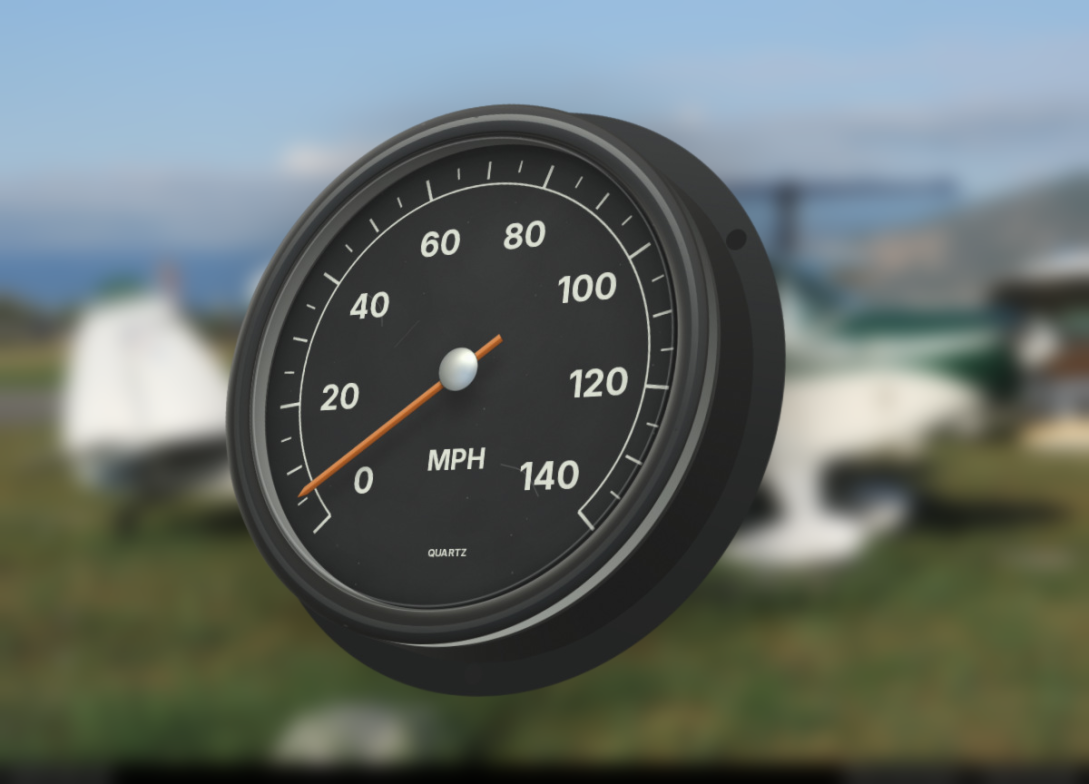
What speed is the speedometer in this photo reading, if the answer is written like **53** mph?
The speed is **5** mph
